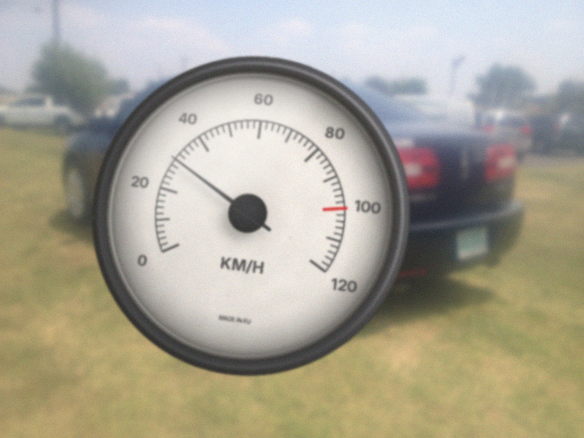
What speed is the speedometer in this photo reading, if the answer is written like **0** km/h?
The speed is **30** km/h
